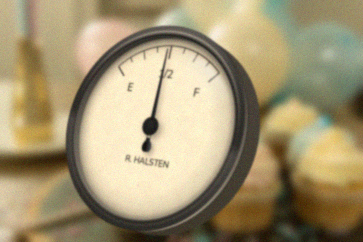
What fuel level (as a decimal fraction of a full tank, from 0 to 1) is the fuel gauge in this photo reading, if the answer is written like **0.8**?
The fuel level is **0.5**
